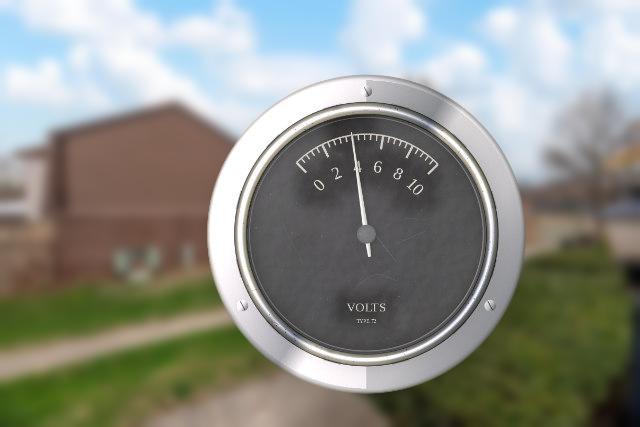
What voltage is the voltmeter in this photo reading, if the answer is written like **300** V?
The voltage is **4** V
